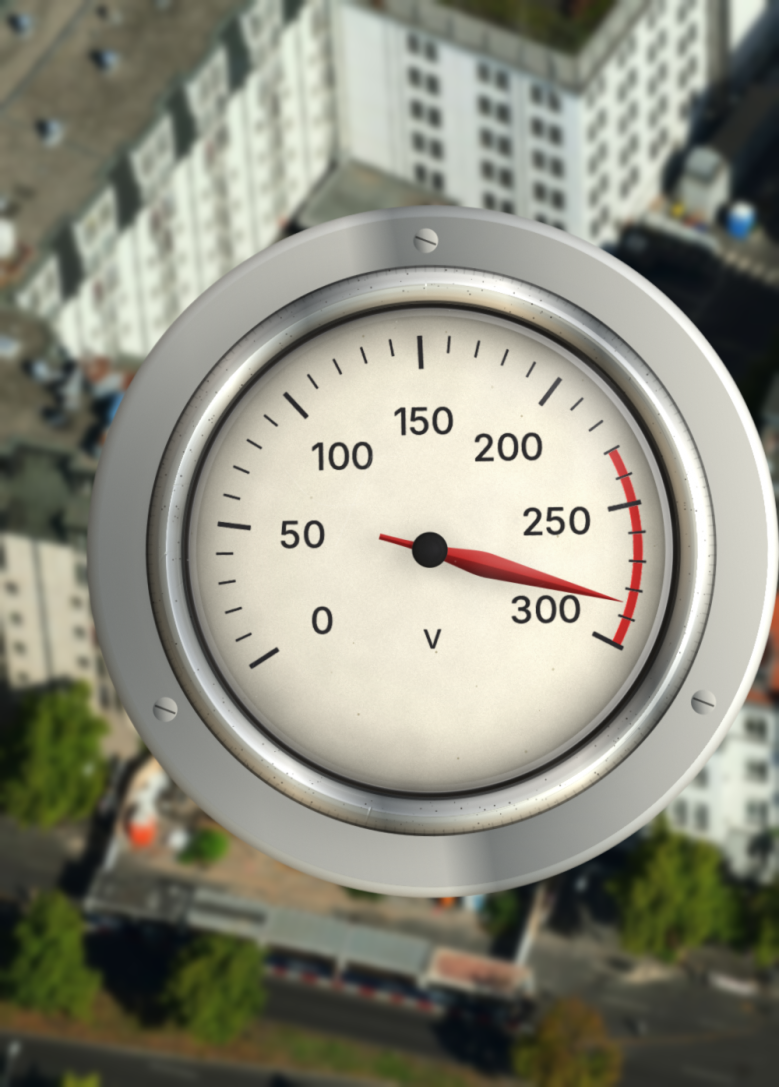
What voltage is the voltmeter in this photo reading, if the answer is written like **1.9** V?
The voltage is **285** V
